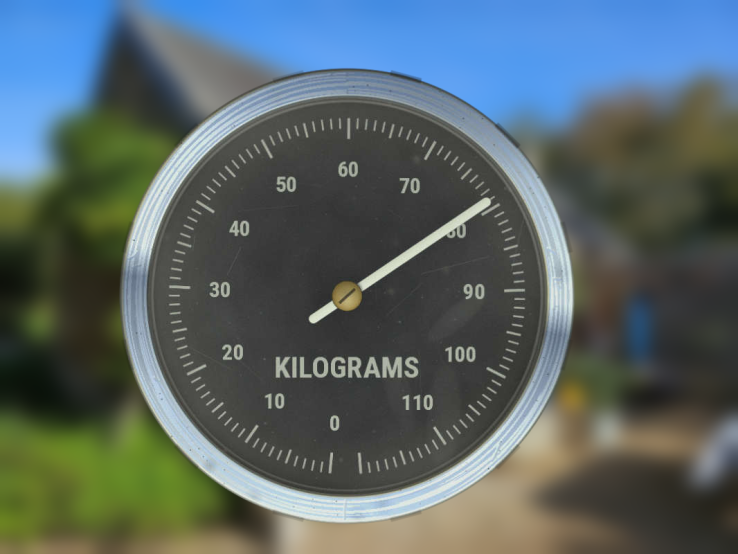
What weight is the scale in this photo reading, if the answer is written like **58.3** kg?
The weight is **79** kg
